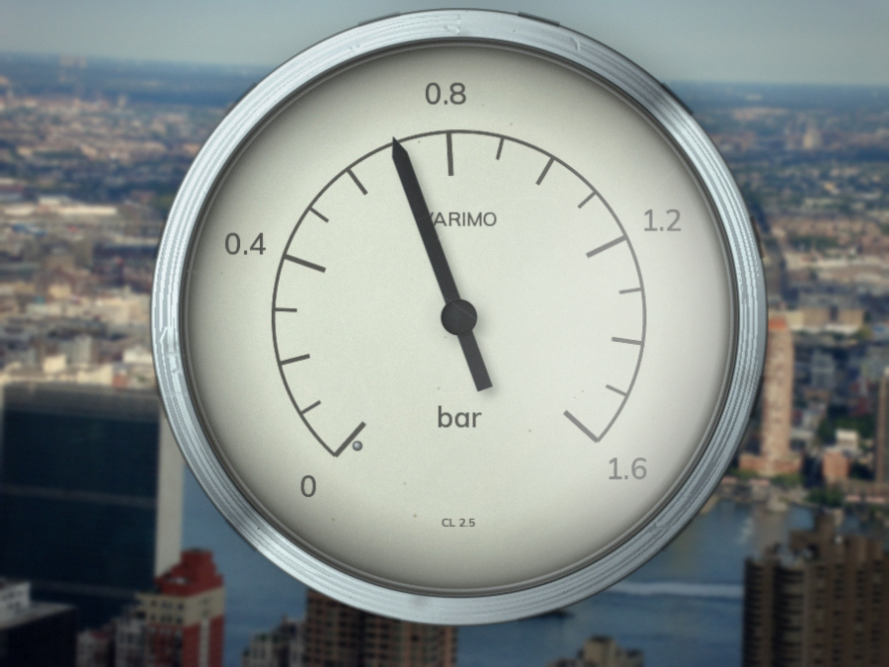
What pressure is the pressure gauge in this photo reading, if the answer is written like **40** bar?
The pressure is **0.7** bar
